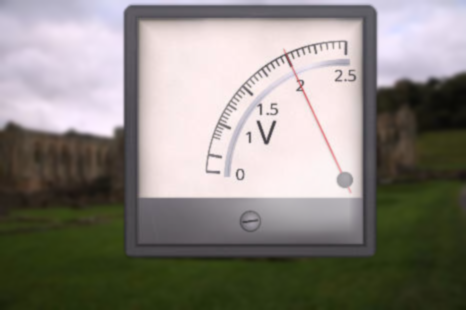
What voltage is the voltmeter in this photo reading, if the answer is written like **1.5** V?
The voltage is **2** V
